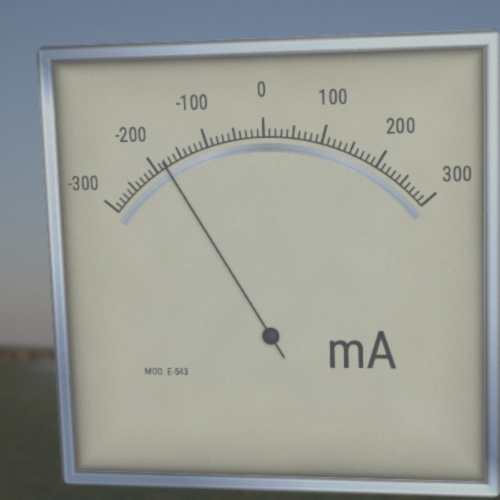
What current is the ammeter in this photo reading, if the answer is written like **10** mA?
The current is **-180** mA
